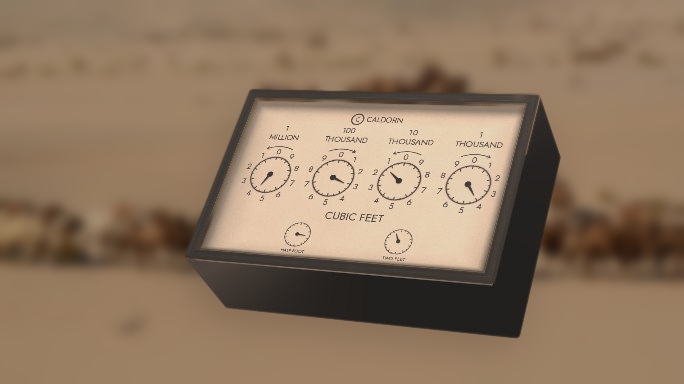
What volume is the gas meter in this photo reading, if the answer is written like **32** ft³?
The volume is **431400** ft³
